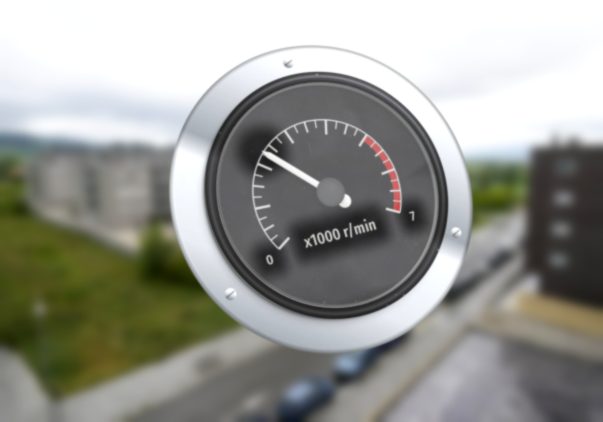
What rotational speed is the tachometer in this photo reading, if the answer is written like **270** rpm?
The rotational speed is **2250** rpm
